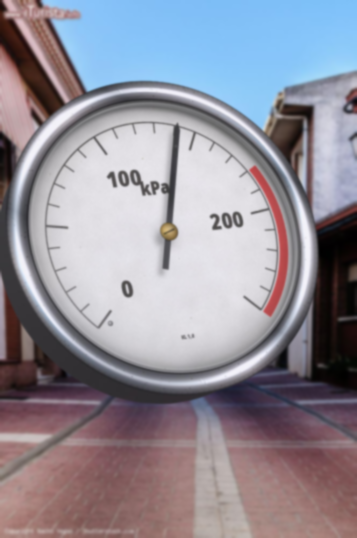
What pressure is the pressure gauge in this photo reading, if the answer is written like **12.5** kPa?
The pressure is **140** kPa
